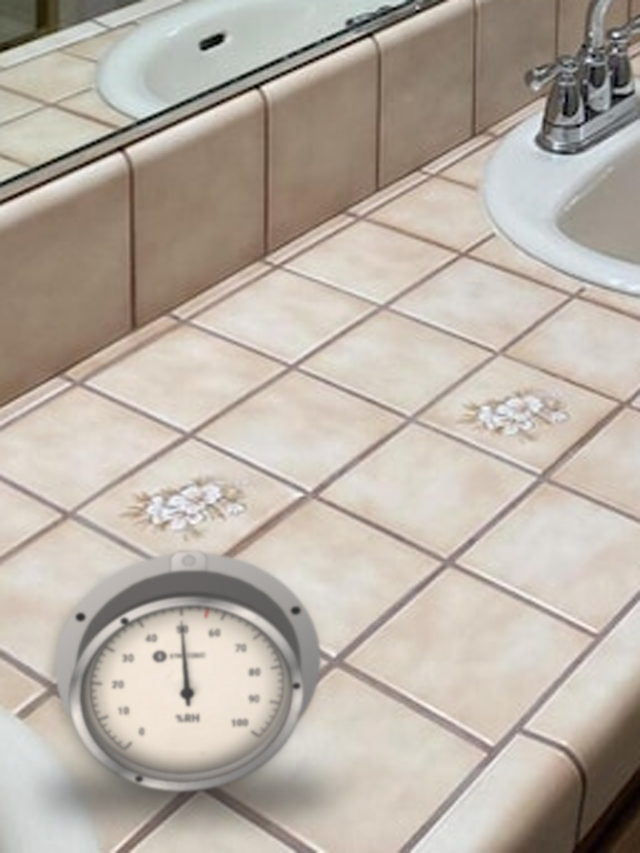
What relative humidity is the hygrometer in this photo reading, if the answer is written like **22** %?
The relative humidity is **50** %
